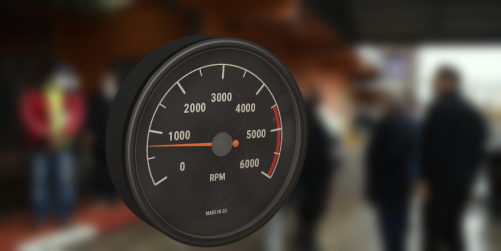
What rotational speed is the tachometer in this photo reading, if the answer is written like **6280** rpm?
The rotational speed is **750** rpm
